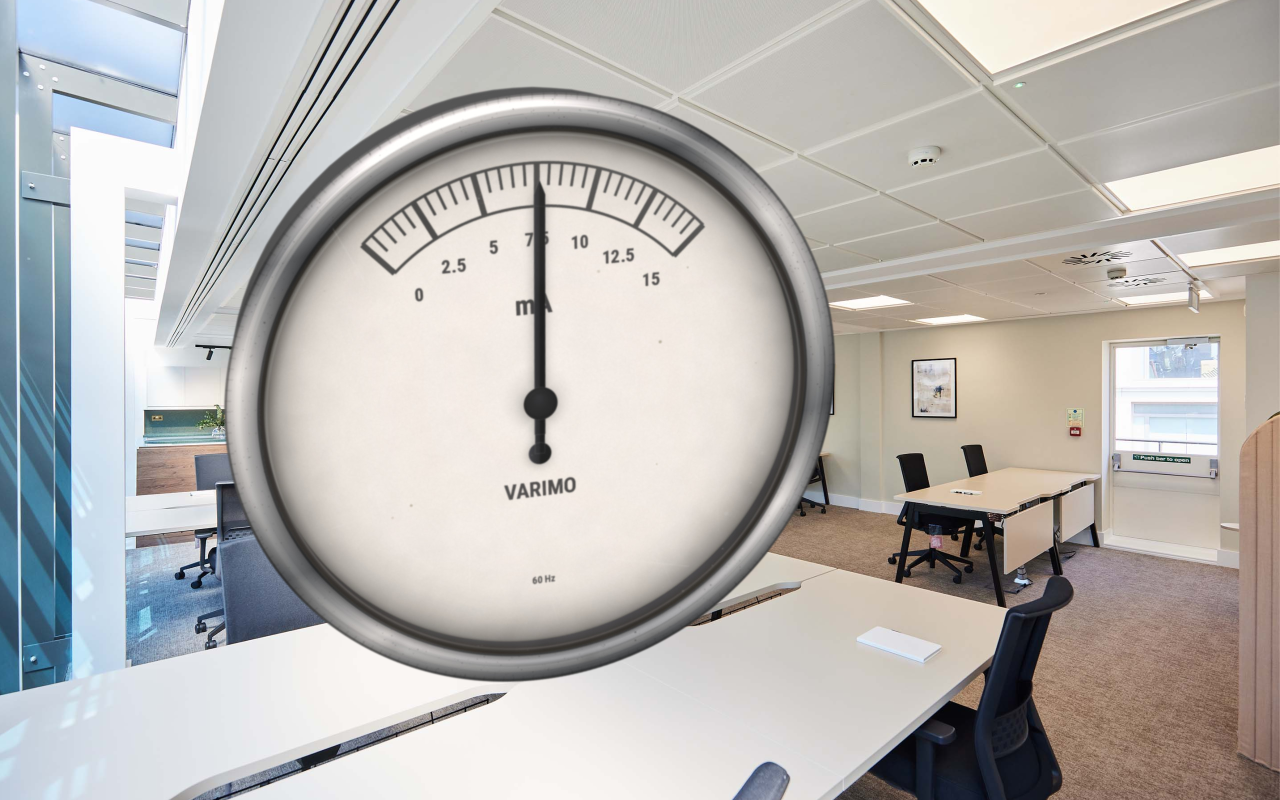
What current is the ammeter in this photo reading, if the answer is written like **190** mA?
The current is **7.5** mA
